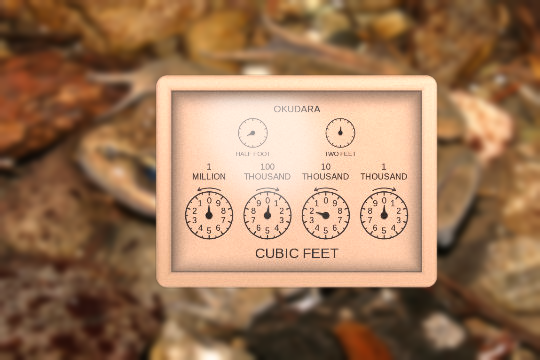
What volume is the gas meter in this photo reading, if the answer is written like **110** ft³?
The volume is **2000** ft³
